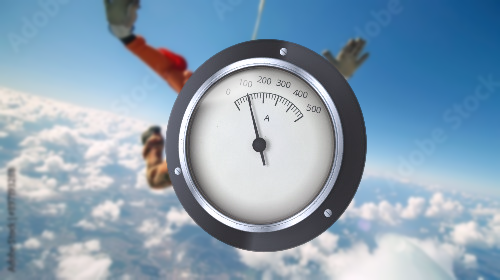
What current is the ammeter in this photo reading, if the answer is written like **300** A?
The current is **100** A
